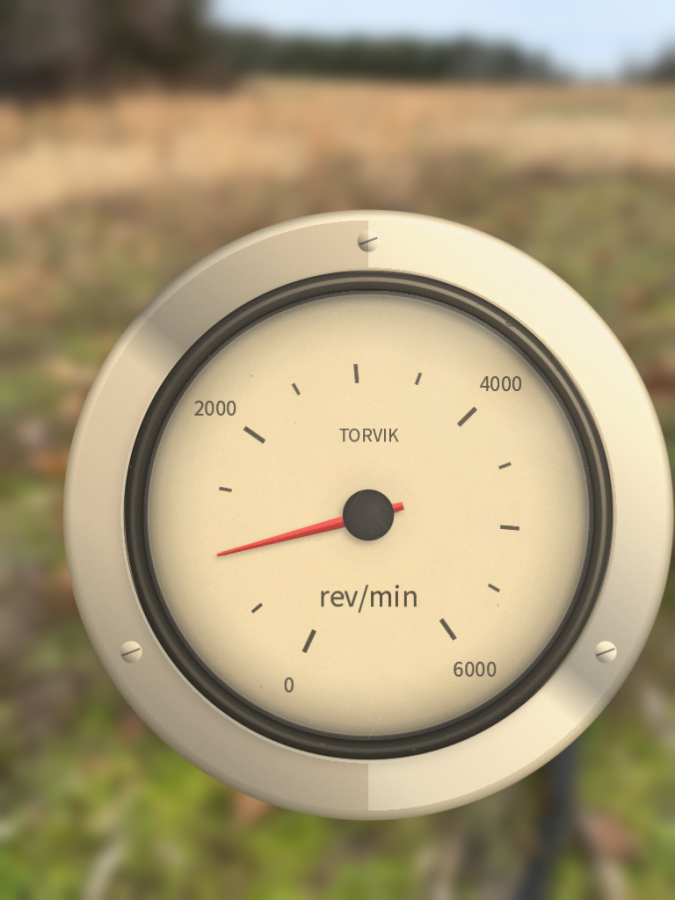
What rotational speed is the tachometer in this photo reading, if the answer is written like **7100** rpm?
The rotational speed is **1000** rpm
